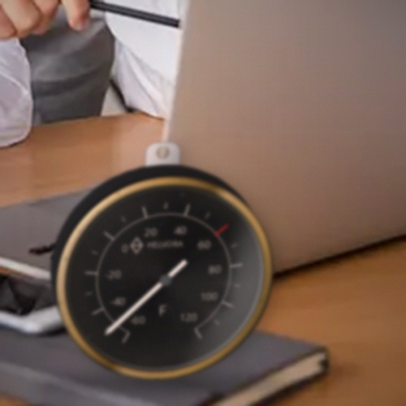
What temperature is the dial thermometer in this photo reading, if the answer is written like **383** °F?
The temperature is **-50** °F
